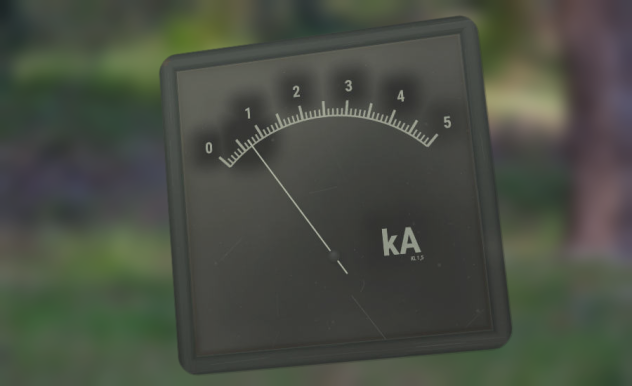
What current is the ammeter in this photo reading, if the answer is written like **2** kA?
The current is **0.7** kA
